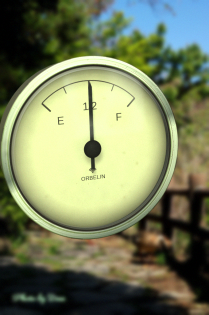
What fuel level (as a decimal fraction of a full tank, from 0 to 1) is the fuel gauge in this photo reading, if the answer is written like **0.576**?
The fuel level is **0.5**
